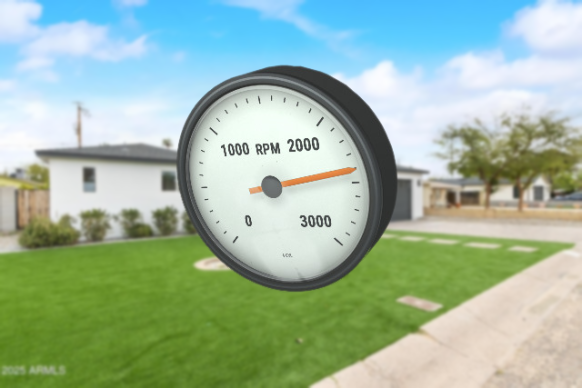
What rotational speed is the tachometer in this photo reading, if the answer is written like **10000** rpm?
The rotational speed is **2400** rpm
